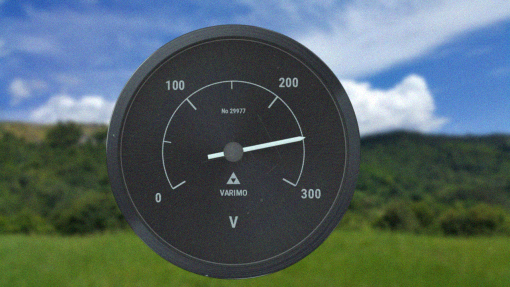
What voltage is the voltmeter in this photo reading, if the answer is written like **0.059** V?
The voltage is **250** V
